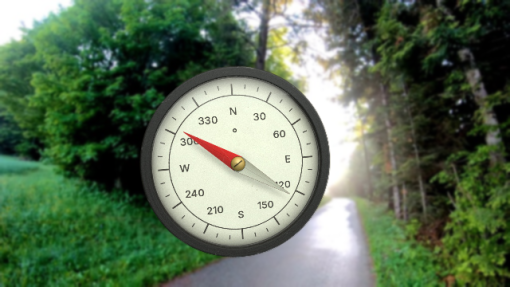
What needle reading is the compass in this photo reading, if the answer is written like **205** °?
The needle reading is **305** °
